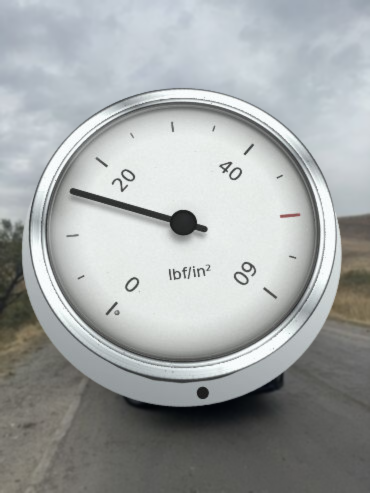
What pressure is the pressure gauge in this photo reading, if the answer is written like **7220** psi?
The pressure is **15** psi
